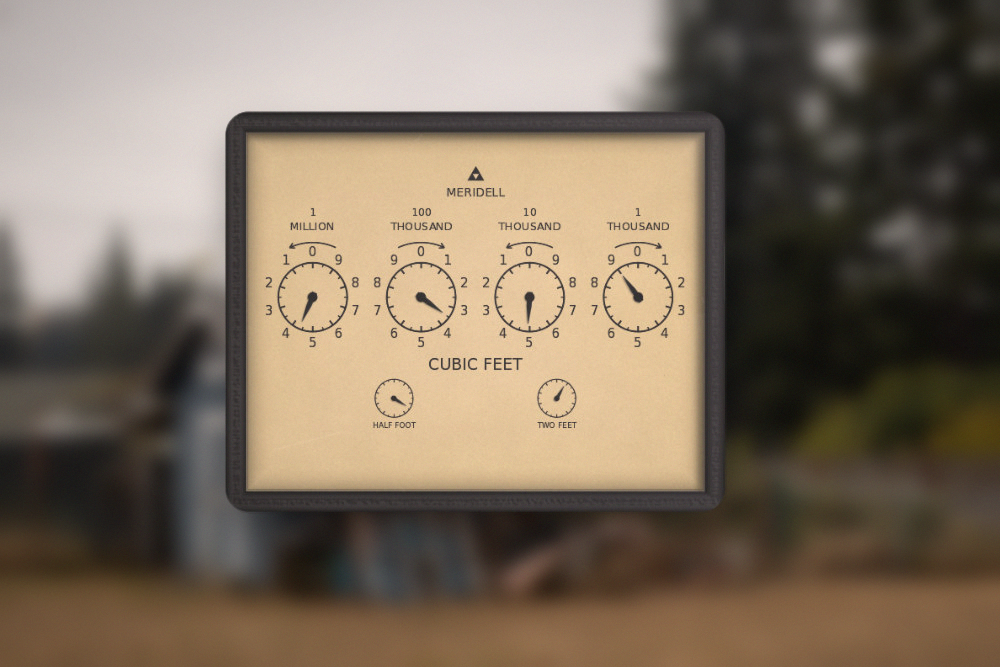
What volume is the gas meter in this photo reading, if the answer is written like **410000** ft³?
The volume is **434900** ft³
